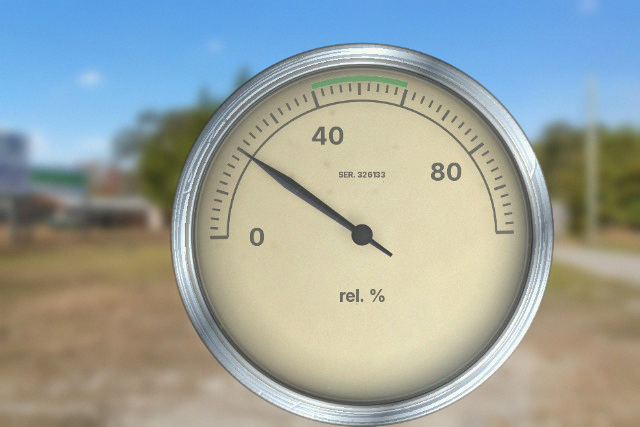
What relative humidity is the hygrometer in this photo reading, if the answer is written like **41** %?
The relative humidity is **20** %
